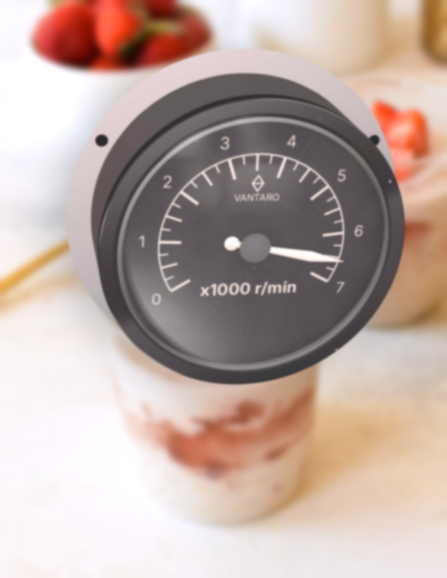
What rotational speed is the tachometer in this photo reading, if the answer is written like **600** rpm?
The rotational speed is **6500** rpm
